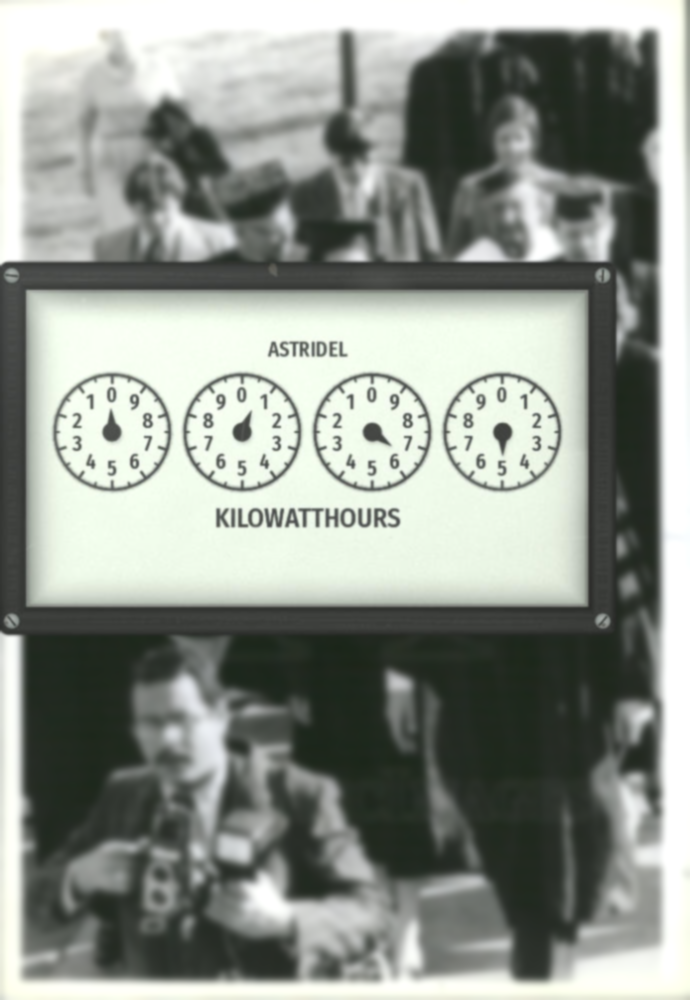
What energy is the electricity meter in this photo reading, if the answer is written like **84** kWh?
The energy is **65** kWh
